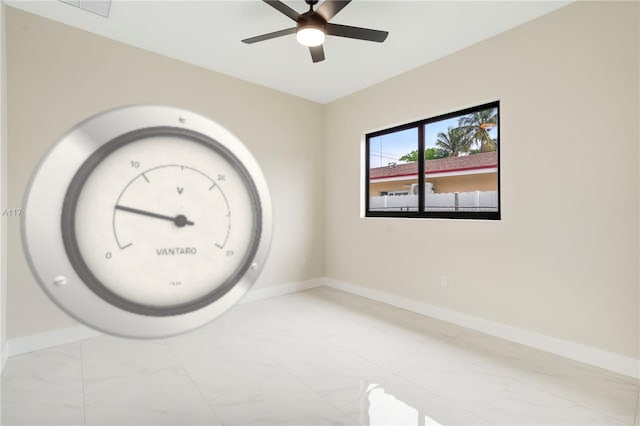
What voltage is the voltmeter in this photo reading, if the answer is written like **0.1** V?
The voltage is **5** V
